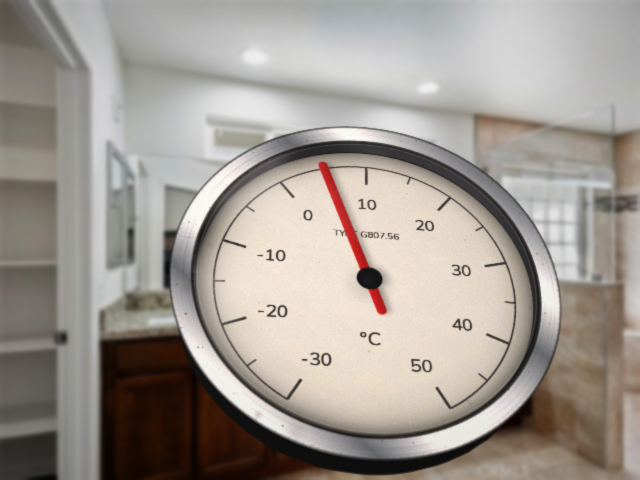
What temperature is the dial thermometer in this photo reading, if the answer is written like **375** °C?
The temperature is **5** °C
